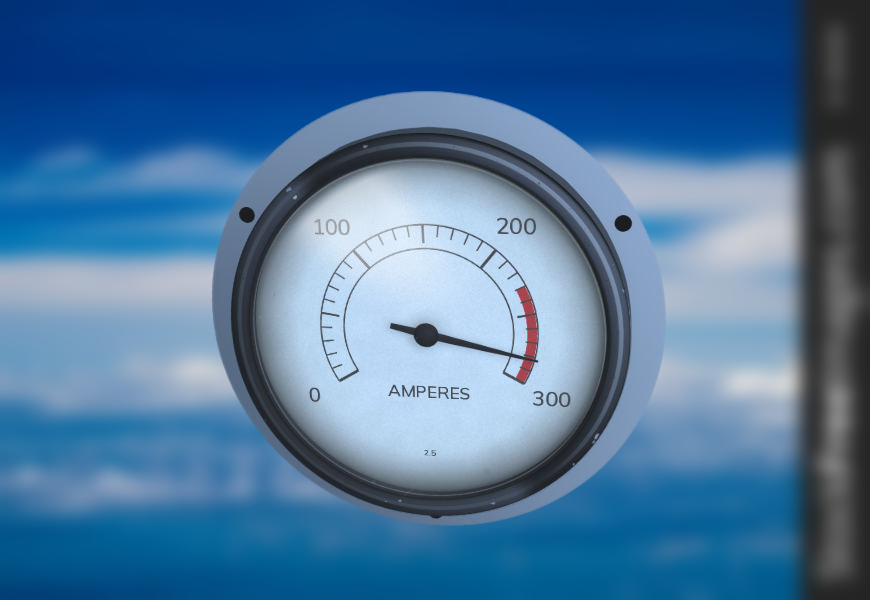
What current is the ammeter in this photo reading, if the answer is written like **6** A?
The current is **280** A
